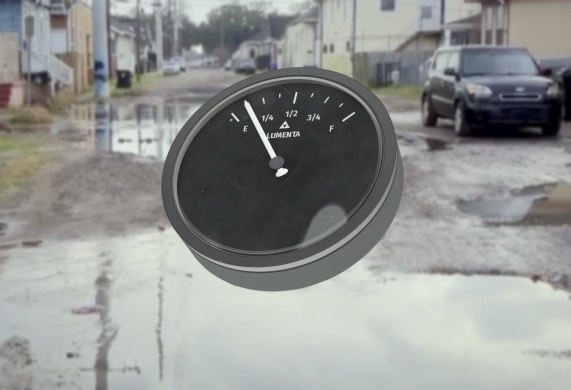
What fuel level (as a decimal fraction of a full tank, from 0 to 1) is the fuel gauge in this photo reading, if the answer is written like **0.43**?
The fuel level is **0.125**
